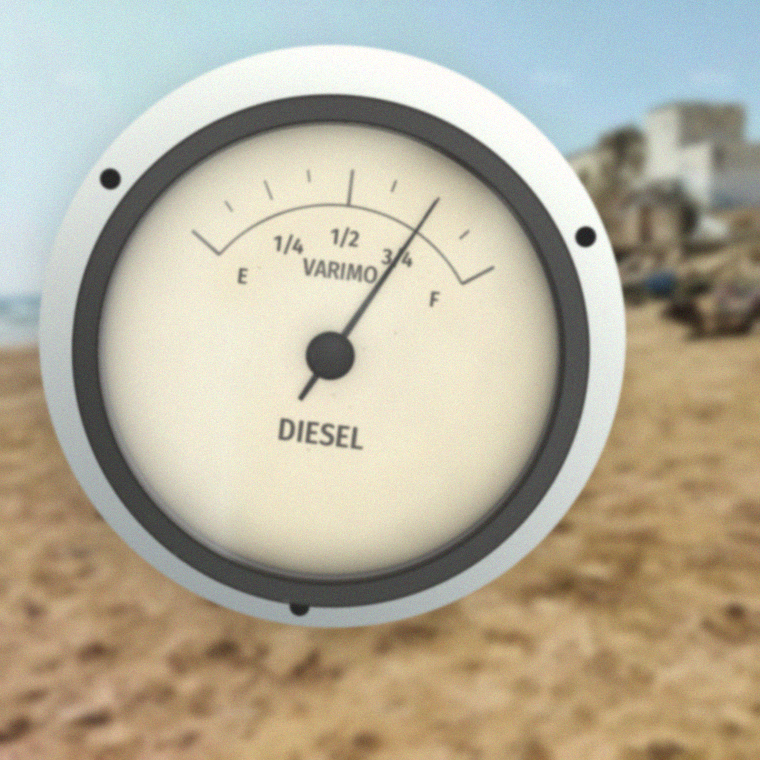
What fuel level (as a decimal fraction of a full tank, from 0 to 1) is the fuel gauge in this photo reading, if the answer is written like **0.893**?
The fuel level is **0.75**
